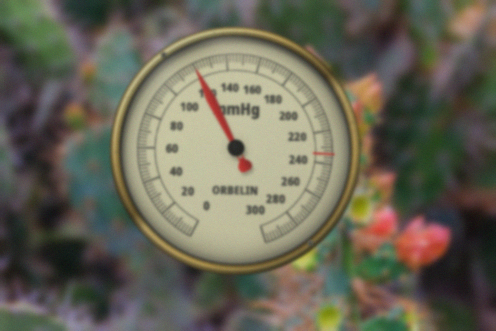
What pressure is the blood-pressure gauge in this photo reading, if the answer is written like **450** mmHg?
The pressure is **120** mmHg
